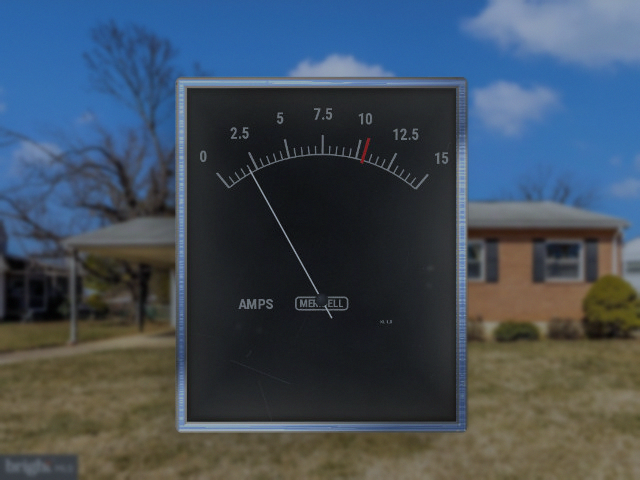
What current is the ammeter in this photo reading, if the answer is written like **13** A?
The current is **2** A
